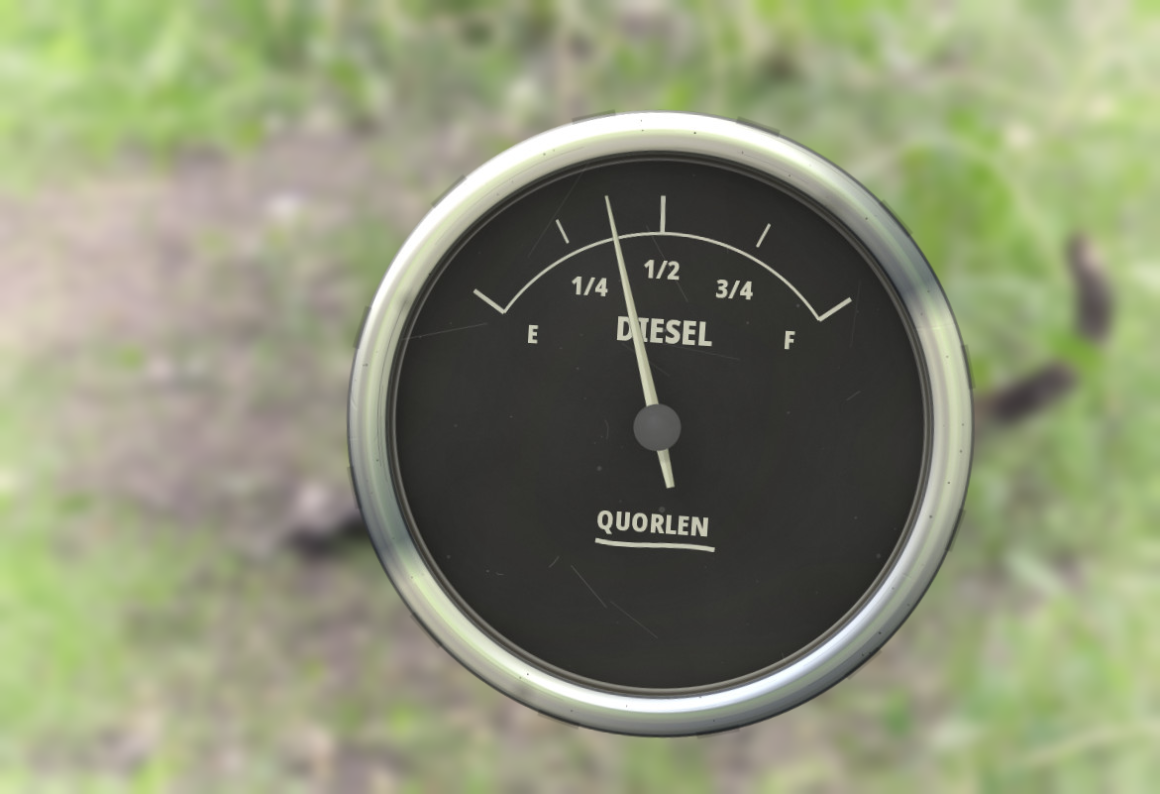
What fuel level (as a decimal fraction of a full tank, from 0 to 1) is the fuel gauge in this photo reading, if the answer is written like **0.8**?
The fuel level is **0.375**
